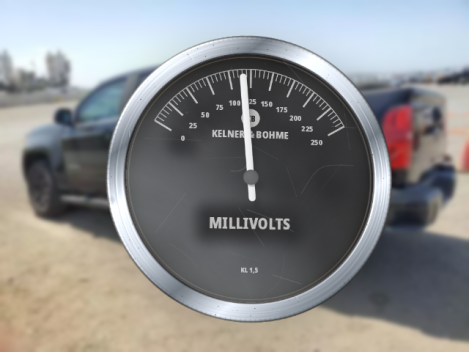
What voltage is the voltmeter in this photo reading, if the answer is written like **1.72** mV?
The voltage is **115** mV
